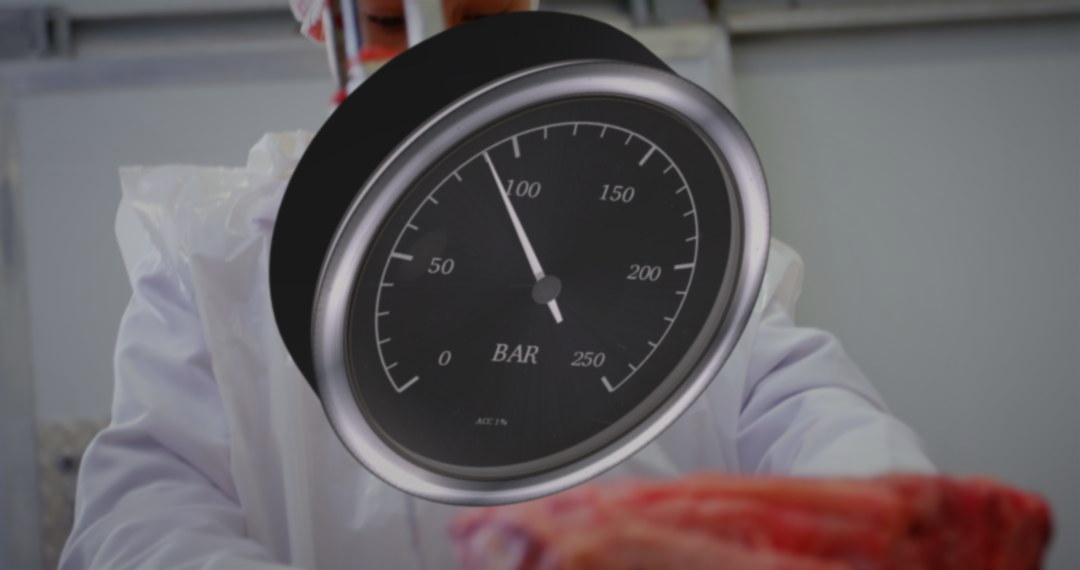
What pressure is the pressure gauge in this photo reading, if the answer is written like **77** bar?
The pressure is **90** bar
